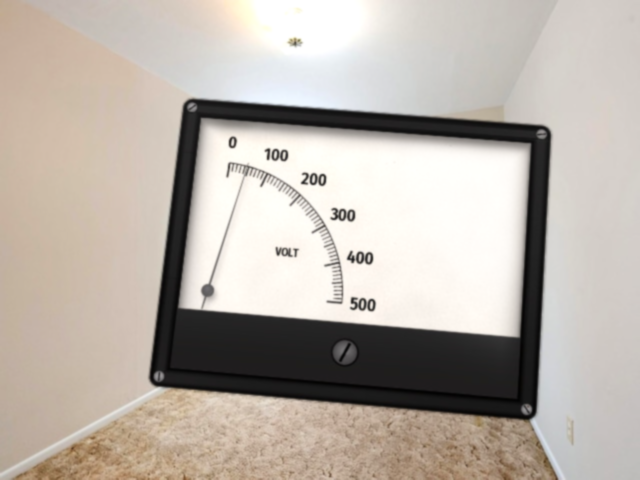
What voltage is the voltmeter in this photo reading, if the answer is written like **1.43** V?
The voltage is **50** V
